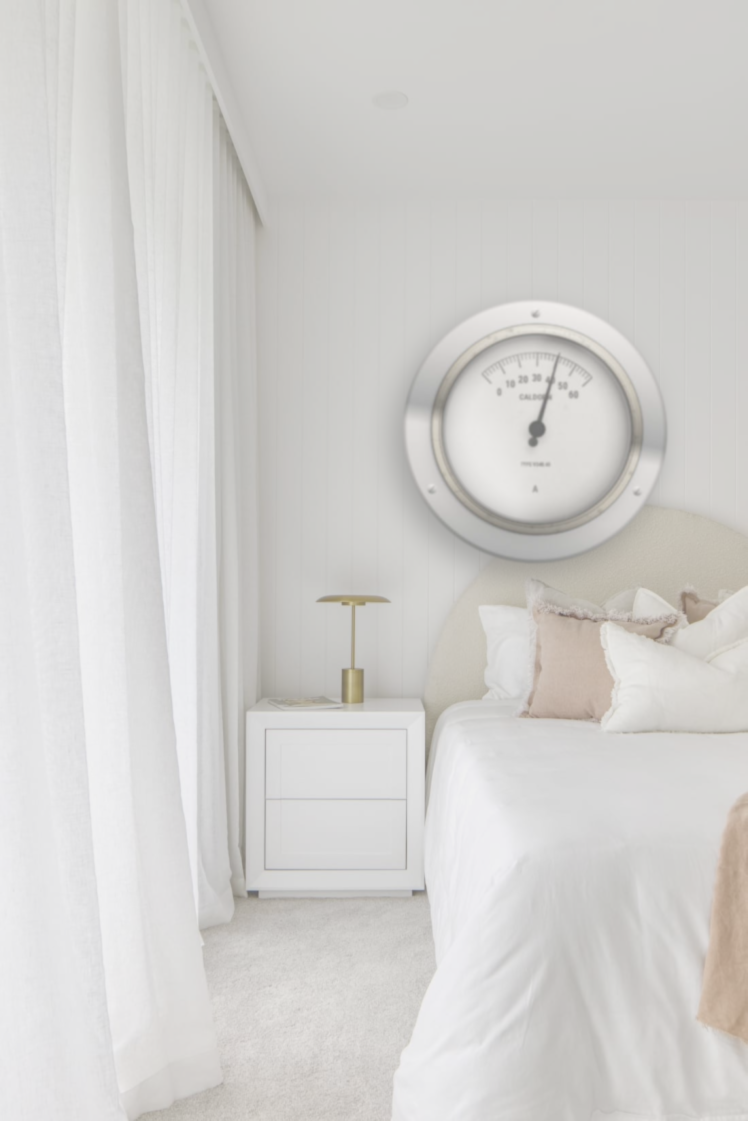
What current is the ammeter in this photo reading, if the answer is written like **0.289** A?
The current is **40** A
